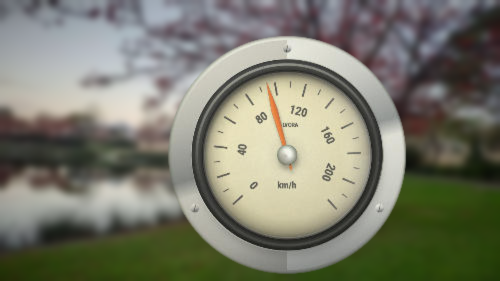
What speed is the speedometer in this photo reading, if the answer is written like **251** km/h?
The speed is **95** km/h
